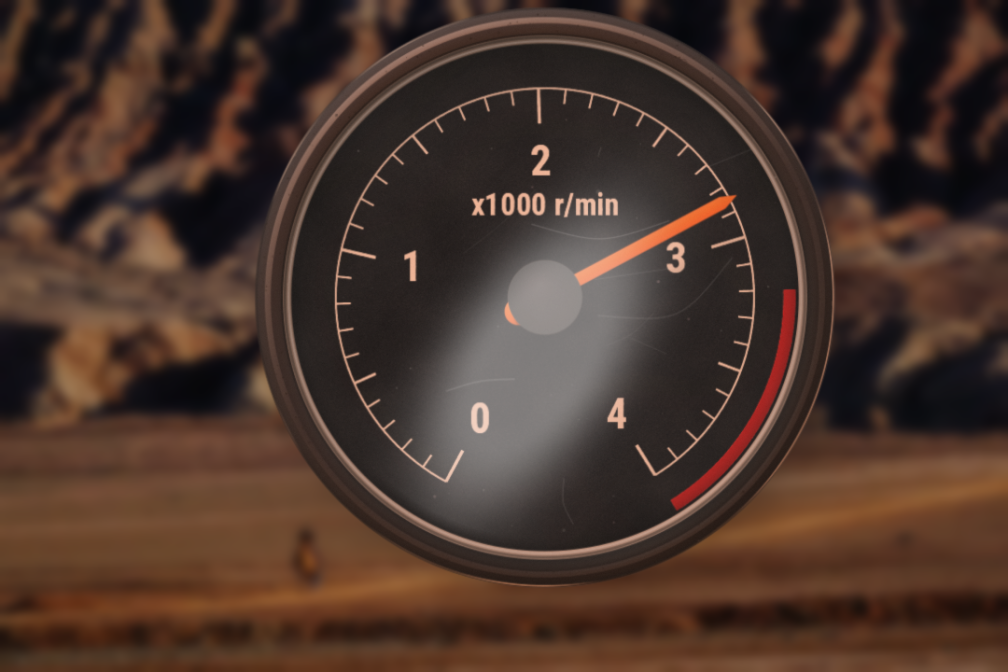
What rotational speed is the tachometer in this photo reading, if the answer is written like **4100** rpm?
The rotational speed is **2850** rpm
